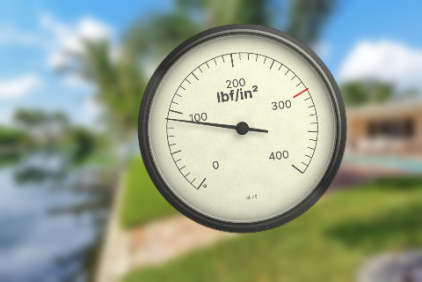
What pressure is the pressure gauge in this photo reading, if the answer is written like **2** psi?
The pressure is **90** psi
